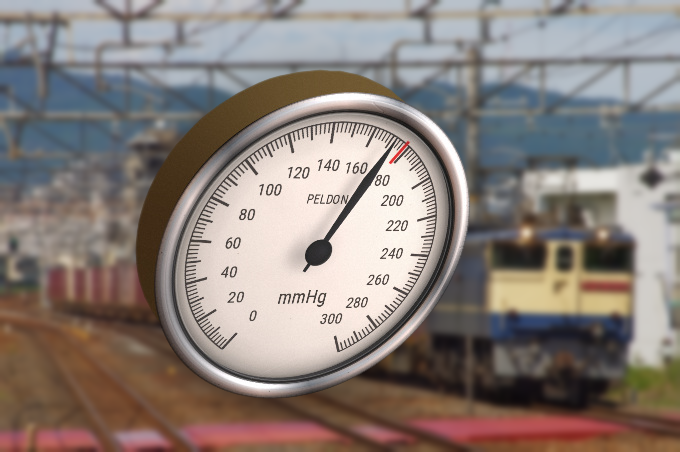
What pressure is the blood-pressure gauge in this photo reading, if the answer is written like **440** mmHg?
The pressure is **170** mmHg
